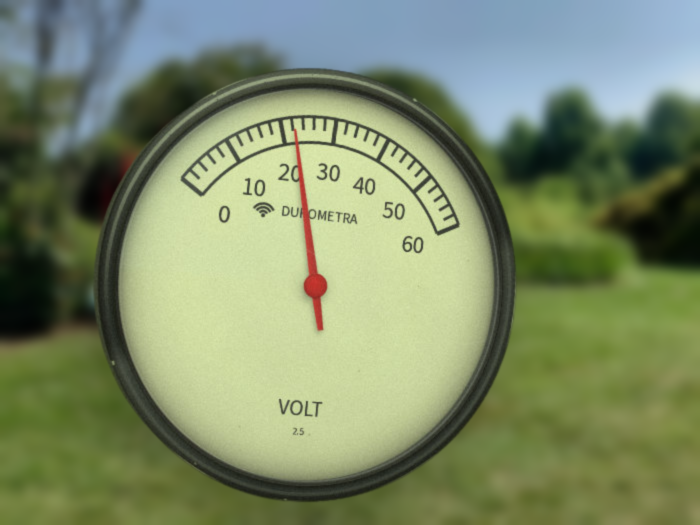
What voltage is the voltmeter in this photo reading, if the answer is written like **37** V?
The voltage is **22** V
